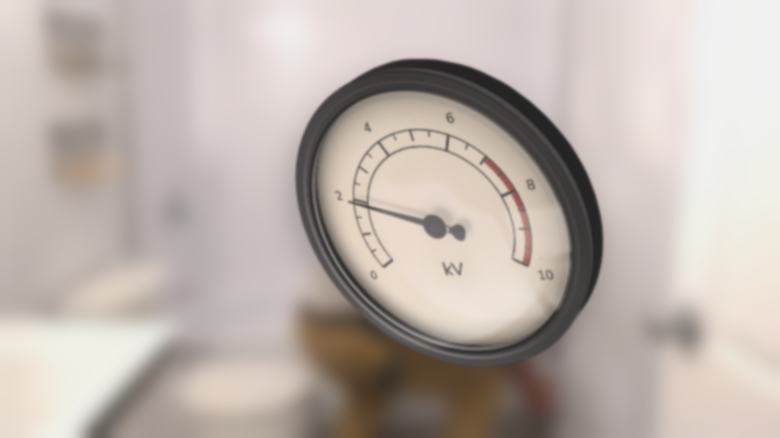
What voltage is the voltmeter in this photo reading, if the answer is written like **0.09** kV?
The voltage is **2** kV
